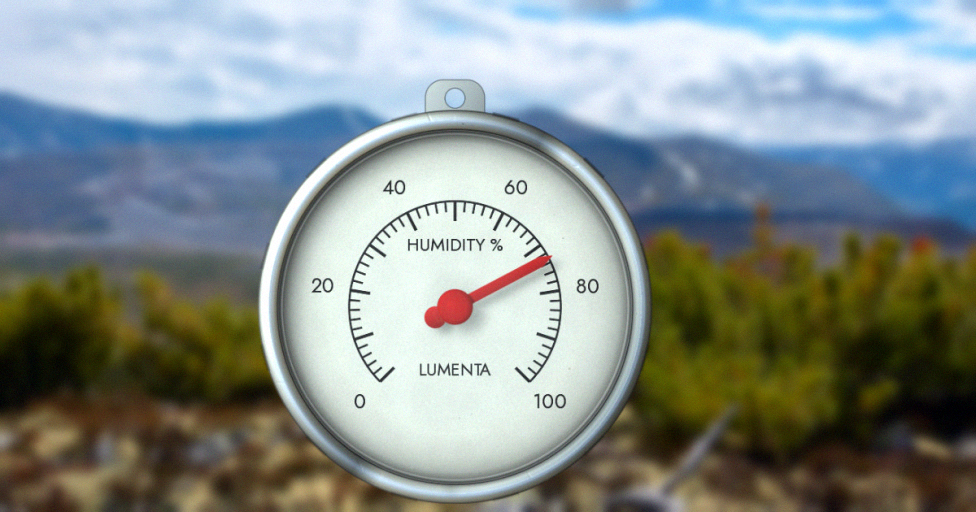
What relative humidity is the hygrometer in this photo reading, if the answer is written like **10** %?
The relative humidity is **73** %
